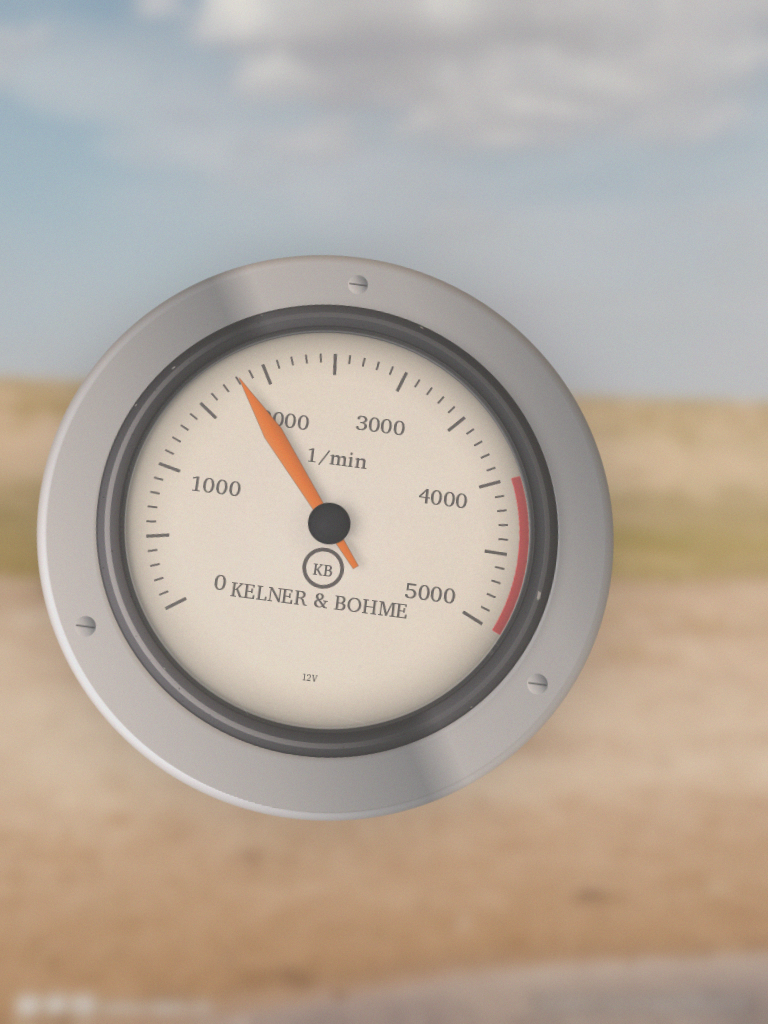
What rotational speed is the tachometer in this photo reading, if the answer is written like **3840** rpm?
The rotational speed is **1800** rpm
